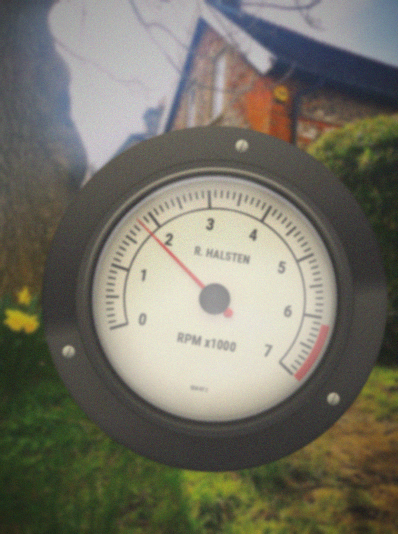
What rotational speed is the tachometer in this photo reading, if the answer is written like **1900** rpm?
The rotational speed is **1800** rpm
